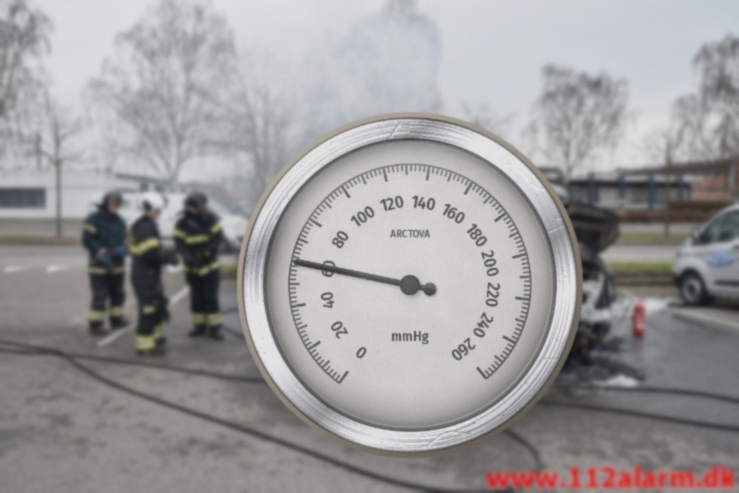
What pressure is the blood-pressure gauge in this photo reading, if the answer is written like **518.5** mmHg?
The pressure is **60** mmHg
